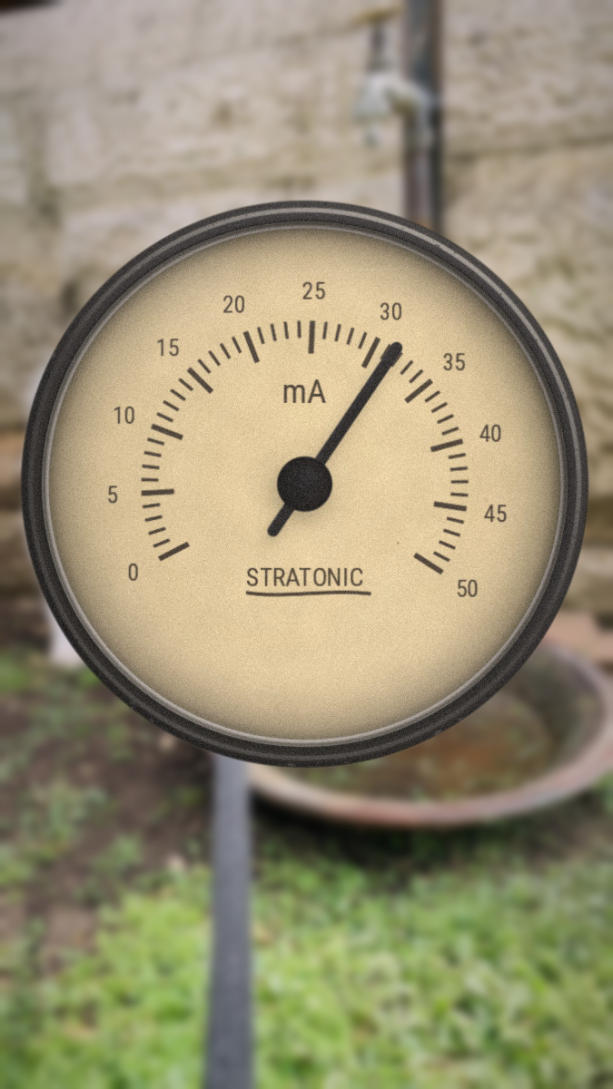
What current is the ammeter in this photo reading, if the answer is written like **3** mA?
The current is **31.5** mA
